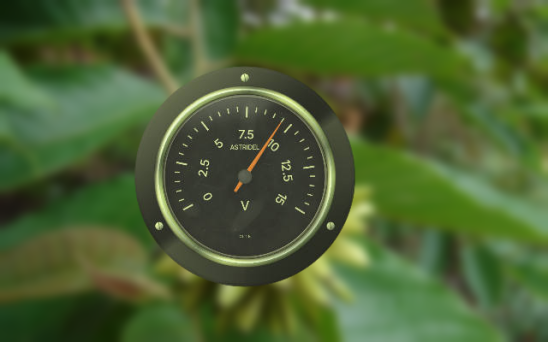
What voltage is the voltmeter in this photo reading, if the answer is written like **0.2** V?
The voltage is **9.5** V
